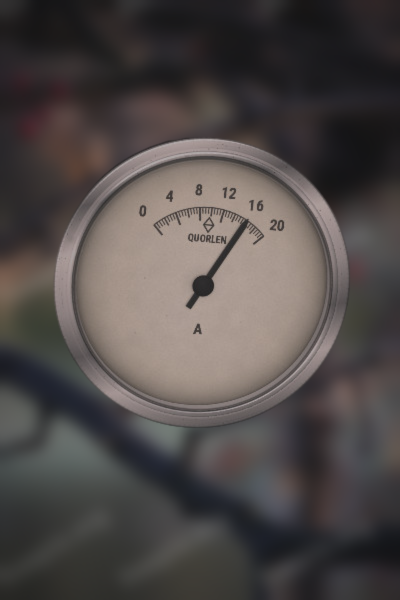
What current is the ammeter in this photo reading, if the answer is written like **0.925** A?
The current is **16** A
